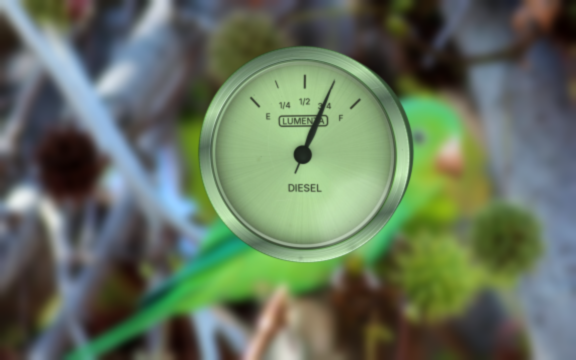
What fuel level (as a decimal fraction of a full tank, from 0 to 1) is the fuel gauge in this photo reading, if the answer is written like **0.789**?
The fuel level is **0.75**
